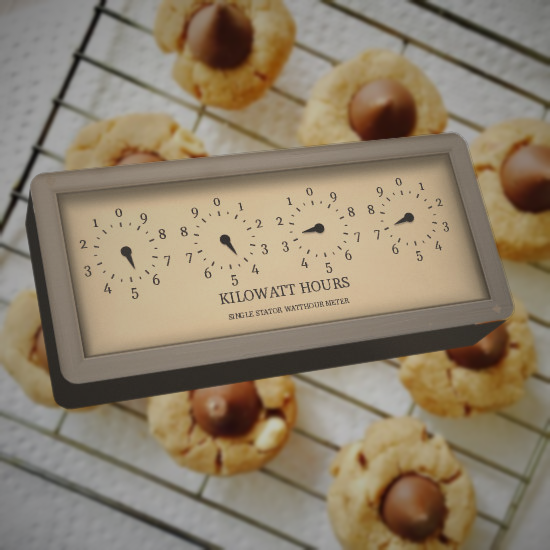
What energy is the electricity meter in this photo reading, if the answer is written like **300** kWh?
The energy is **5427** kWh
